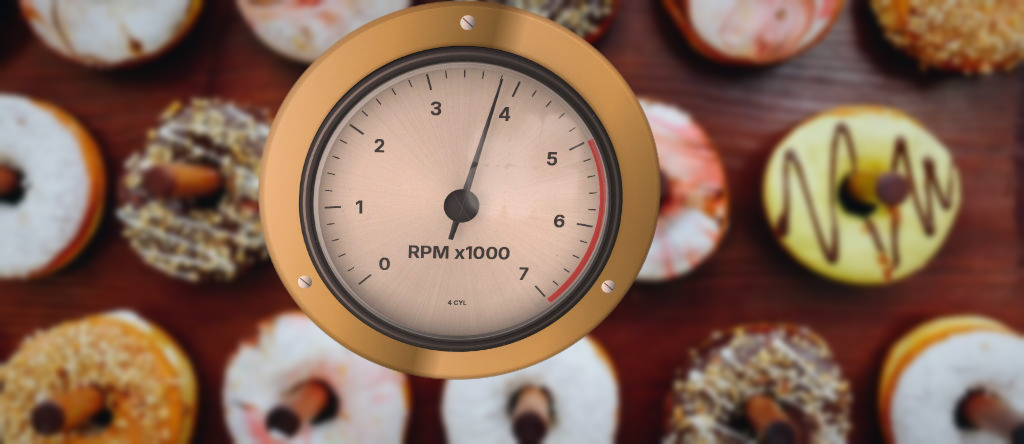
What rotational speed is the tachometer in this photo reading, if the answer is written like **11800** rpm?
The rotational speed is **3800** rpm
